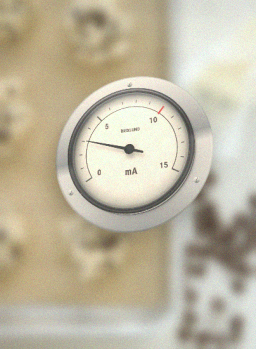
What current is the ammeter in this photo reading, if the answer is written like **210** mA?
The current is **3** mA
